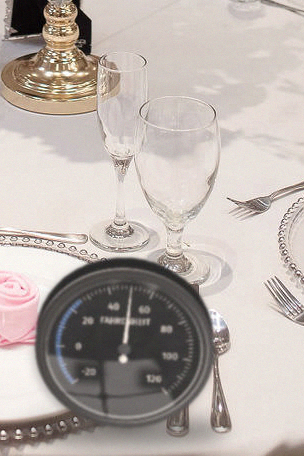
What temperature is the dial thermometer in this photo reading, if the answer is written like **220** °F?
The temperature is **50** °F
